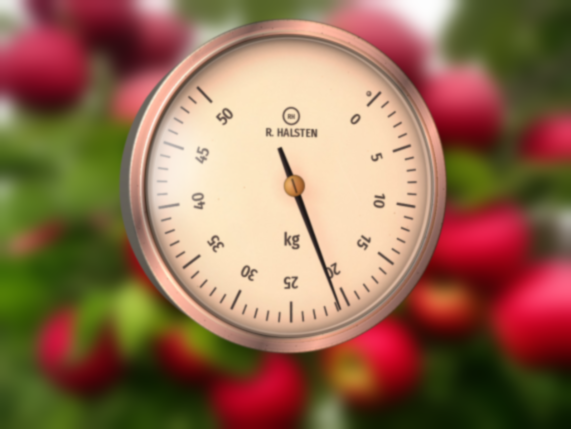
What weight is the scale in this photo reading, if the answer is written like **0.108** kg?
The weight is **21** kg
